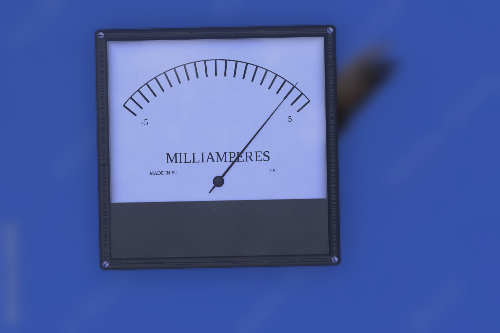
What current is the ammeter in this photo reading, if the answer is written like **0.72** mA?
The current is **4** mA
